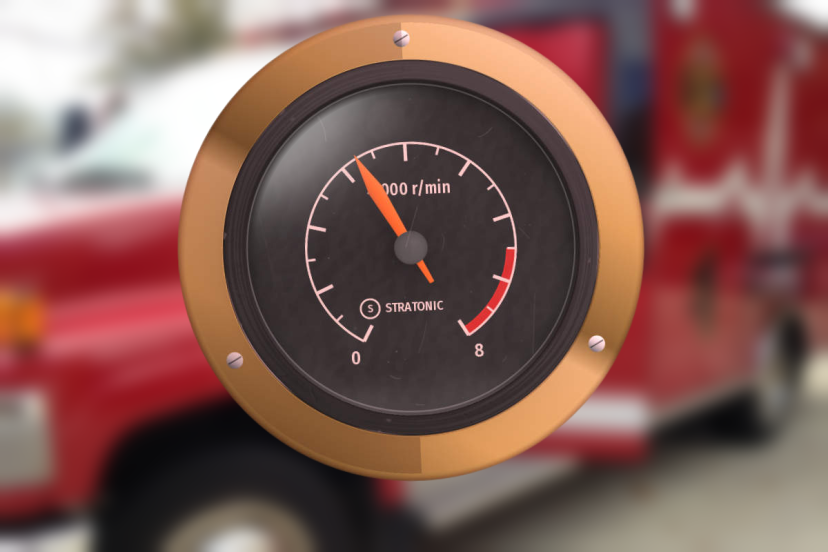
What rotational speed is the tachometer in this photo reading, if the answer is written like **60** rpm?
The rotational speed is **3250** rpm
